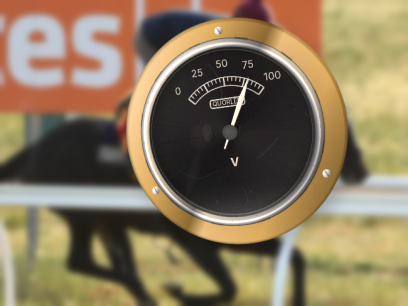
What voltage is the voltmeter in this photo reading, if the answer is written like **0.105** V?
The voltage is **80** V
